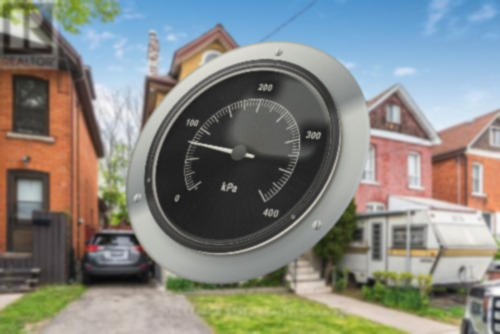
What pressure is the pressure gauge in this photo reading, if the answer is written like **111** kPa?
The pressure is **75** kPa
